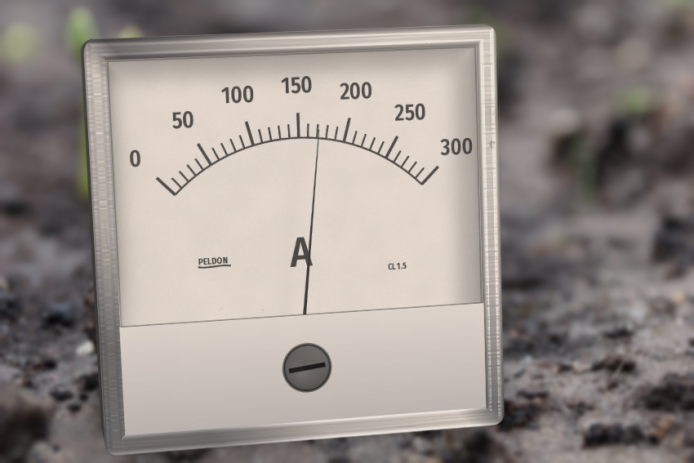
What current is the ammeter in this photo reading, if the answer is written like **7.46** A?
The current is **170** A
